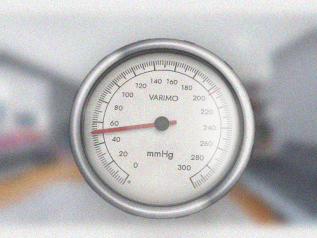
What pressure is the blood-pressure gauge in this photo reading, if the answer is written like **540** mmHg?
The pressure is **50** mmHg
